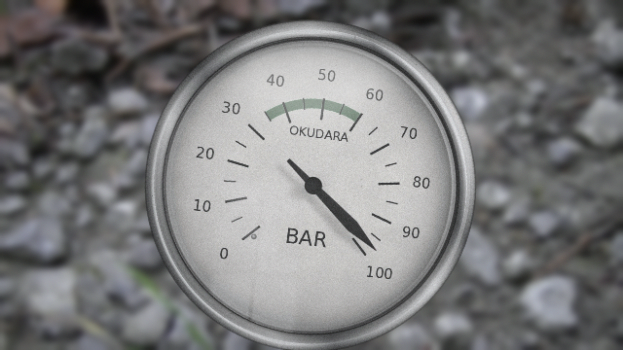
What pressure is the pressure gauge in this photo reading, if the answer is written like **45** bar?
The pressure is **97.5** bar
